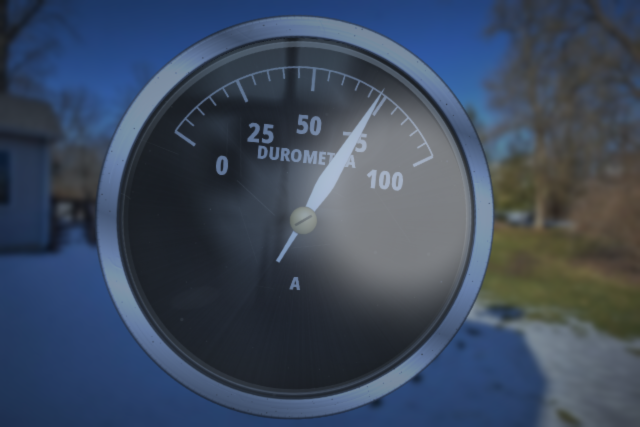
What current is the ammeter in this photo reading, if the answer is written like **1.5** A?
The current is **72.5** A
